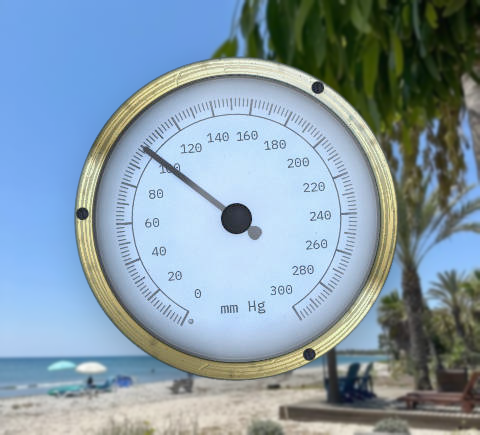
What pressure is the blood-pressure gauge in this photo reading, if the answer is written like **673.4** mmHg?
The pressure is **100** mmHg
